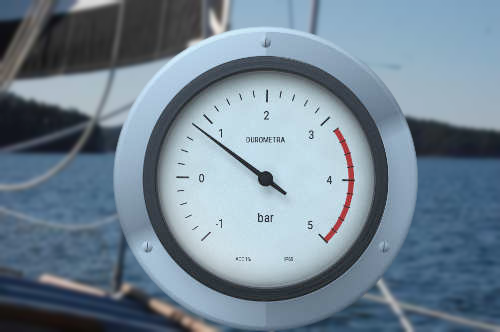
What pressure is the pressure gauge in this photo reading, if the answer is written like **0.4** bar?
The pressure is **0.8** bar
